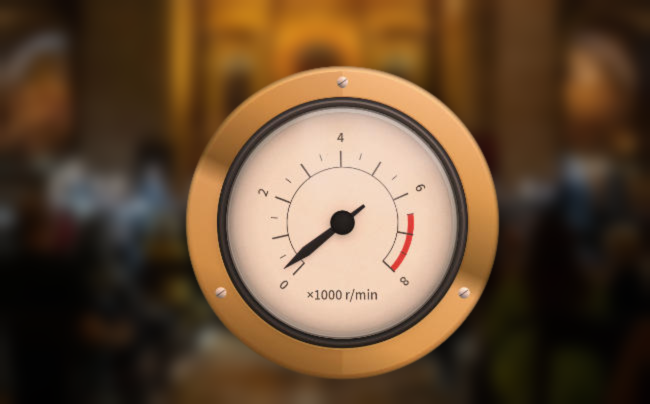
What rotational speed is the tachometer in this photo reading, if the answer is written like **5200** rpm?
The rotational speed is **250** rpm
